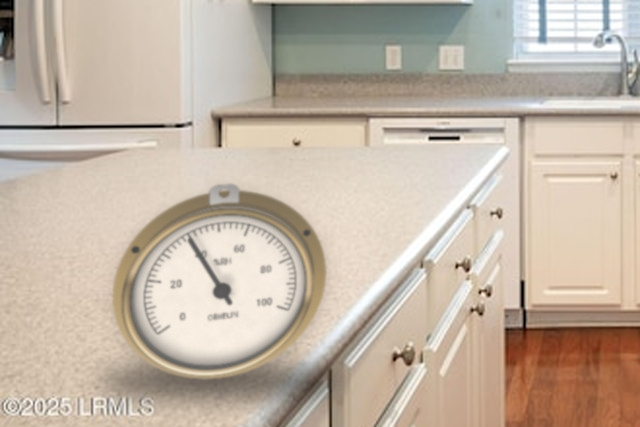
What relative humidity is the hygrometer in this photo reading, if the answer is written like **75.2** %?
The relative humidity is **40** %
